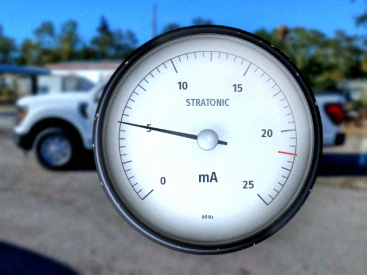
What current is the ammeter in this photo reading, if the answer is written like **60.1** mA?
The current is **5** mA
